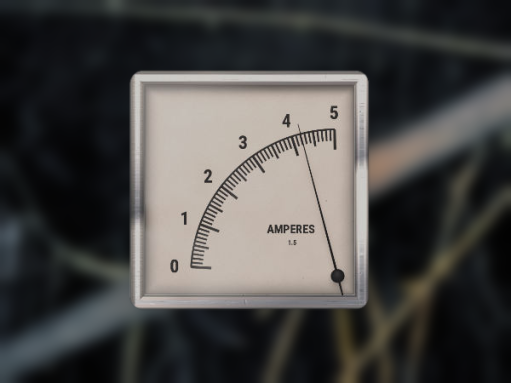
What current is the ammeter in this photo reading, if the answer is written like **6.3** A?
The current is **4.2** A
